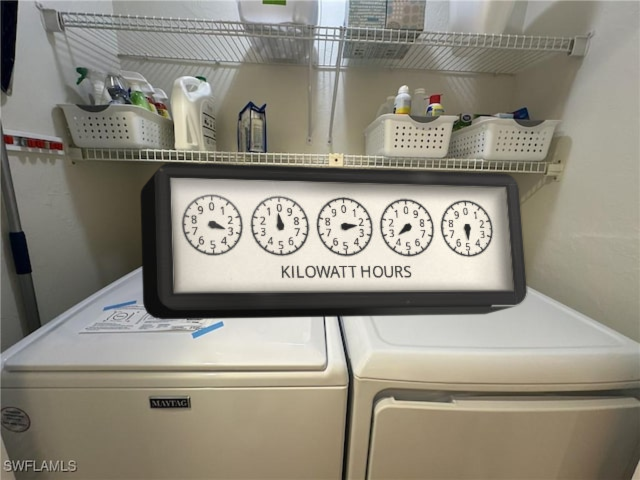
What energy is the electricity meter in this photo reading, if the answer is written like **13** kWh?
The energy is **30235** kWh
